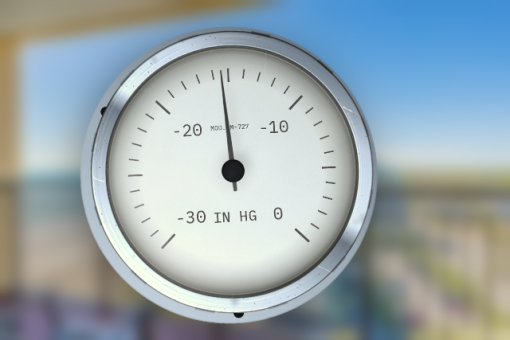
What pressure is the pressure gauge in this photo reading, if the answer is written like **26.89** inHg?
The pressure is **-15.5** inHg
